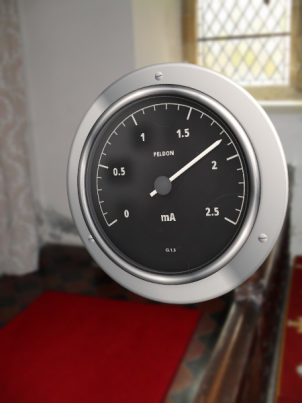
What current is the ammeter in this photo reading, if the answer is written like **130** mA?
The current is **1.85** mA
